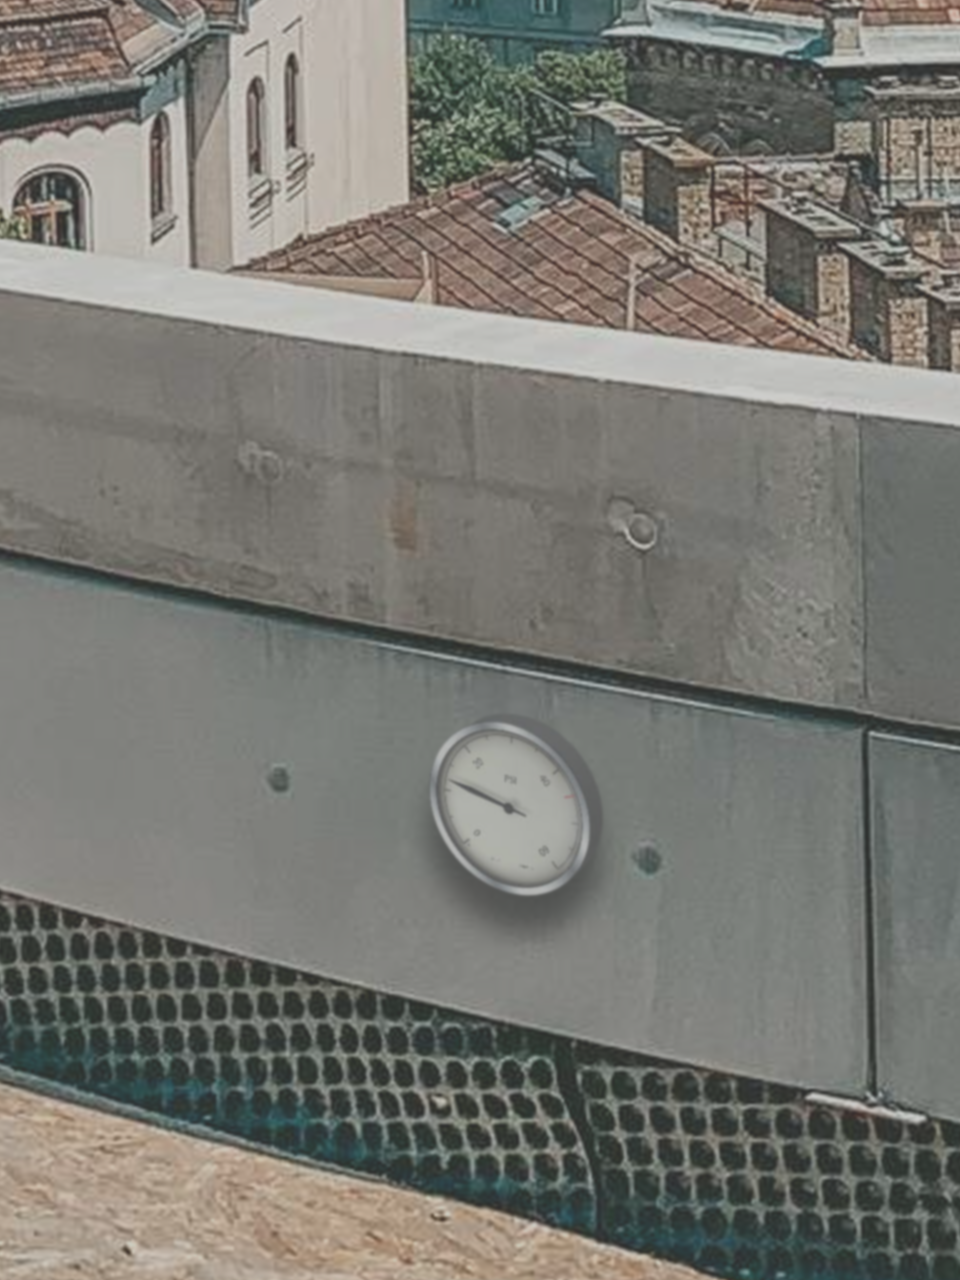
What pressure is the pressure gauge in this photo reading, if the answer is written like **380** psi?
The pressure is **12.5** psi
